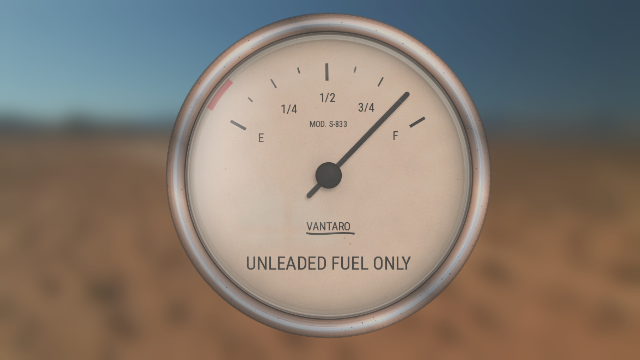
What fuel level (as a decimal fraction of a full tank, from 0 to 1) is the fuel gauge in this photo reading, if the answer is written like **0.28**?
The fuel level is **0.875**
